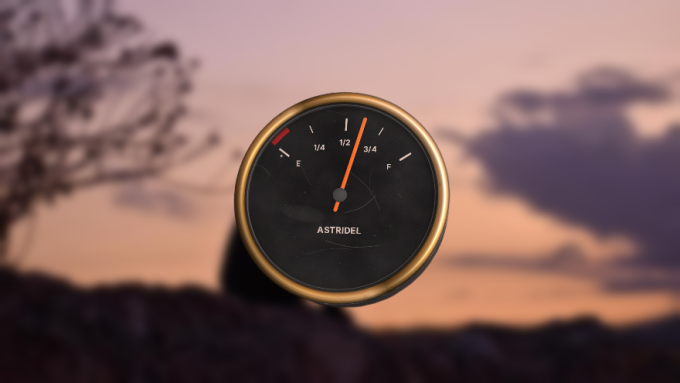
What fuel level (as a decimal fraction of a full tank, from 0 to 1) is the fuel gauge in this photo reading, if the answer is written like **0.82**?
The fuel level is **0.625**
